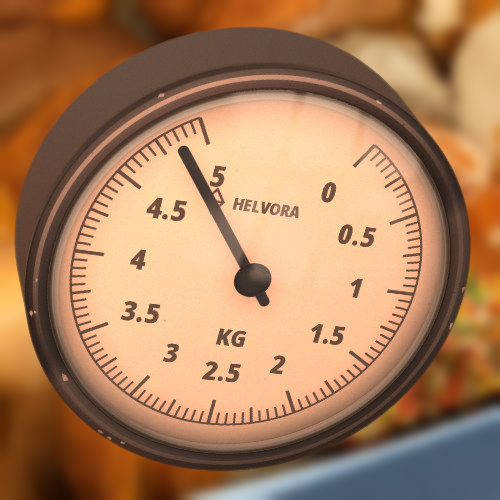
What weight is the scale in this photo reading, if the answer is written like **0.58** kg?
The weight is **4.85** kg
